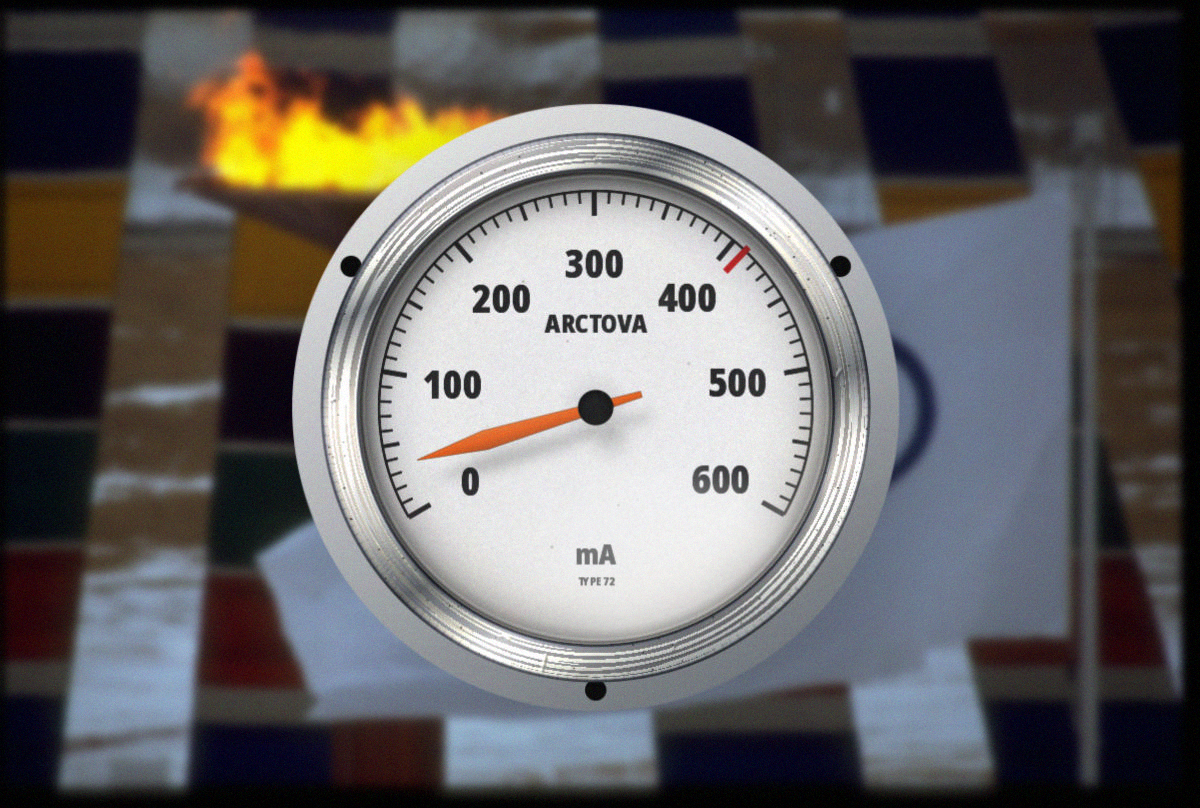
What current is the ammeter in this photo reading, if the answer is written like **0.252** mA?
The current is **35** mA
